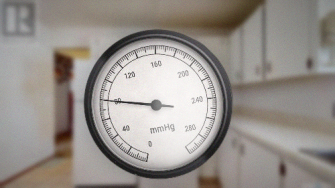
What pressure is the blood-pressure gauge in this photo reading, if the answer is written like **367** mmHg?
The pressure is **80** mmHg
